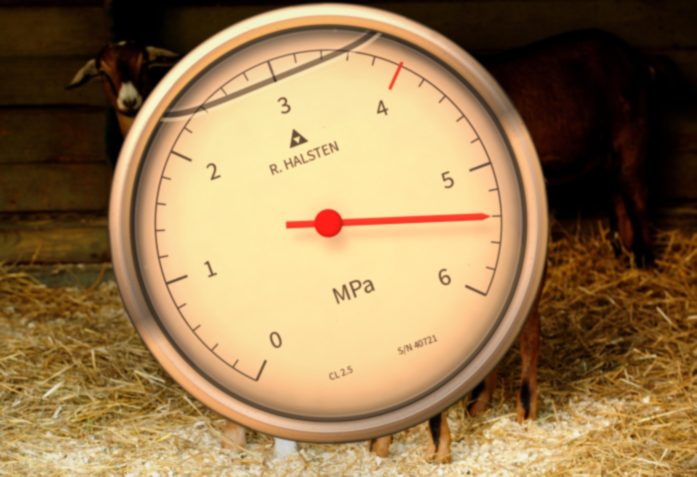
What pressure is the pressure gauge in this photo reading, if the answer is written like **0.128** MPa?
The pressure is **5.4** MPa
